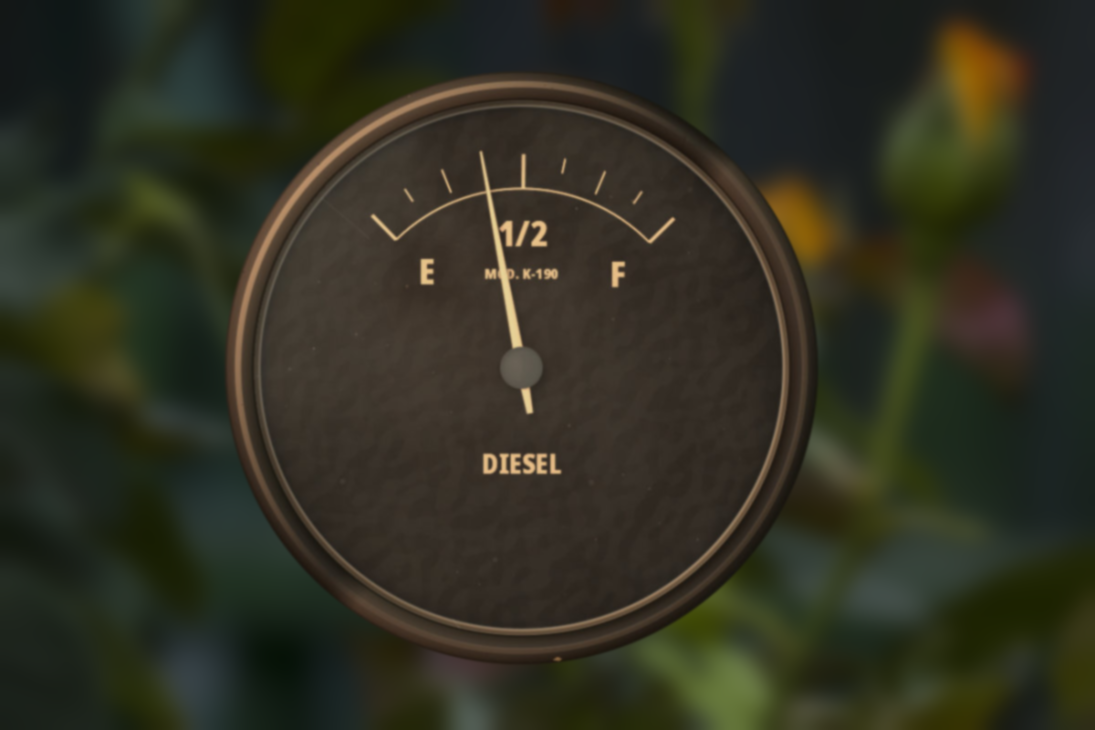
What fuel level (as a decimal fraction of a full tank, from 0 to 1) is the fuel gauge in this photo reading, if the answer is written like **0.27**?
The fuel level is **0.375**
